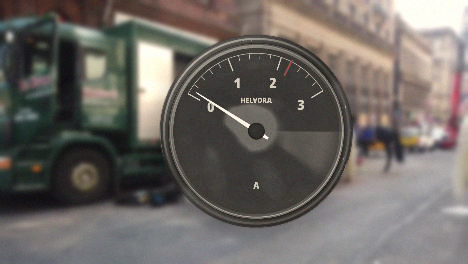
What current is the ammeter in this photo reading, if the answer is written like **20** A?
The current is **0.1** A
